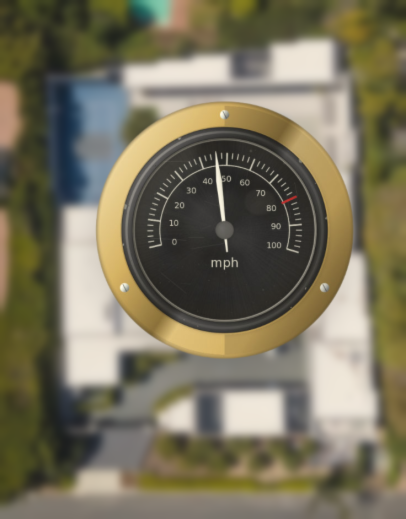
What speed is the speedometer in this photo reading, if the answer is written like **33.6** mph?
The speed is **46** mph
